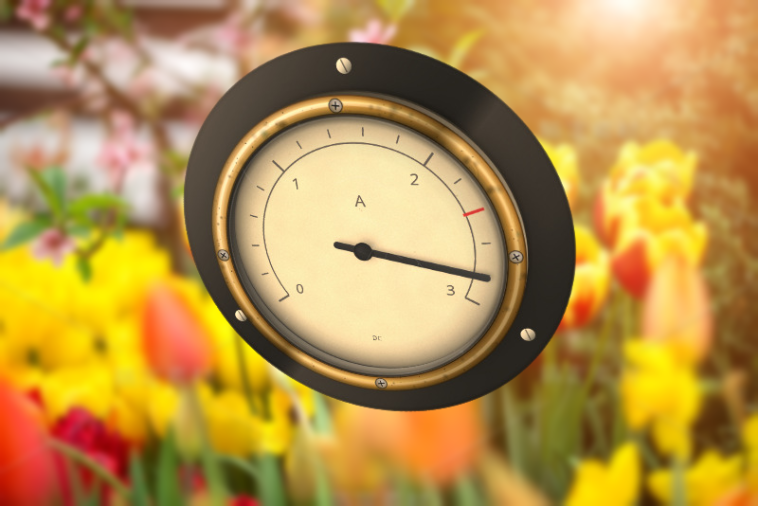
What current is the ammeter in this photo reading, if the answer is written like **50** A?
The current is **2.8** A
